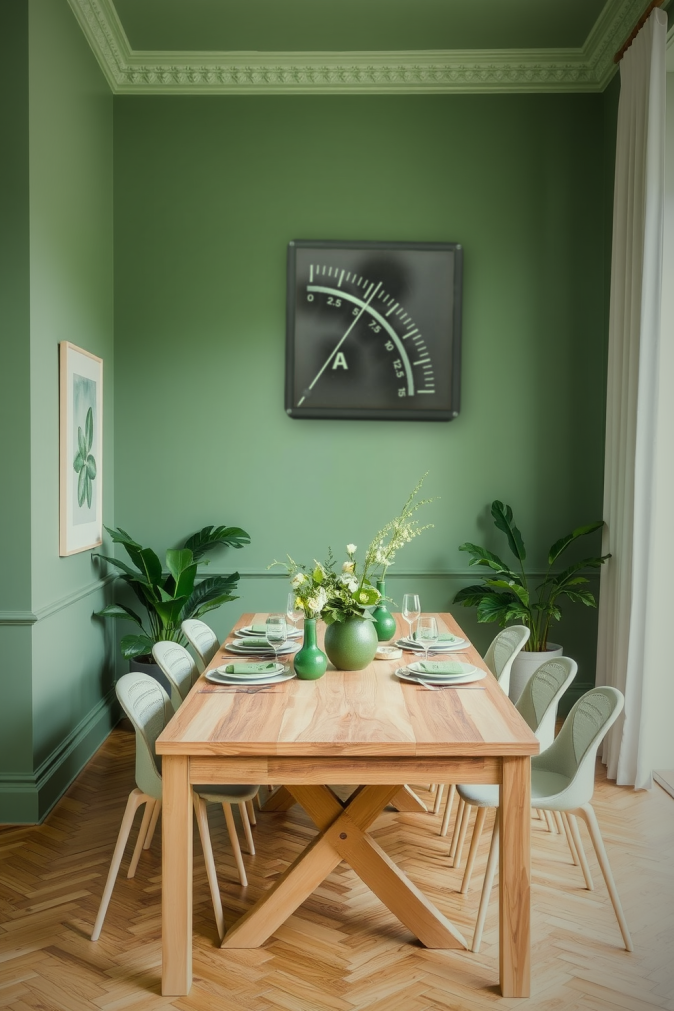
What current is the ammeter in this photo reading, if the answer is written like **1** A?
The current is **5.5** A
